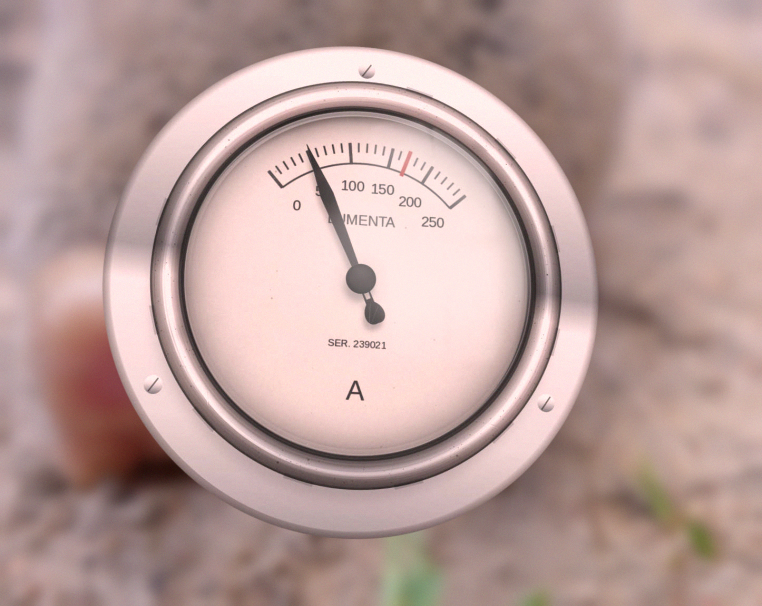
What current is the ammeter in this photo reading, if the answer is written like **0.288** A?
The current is **50** A
